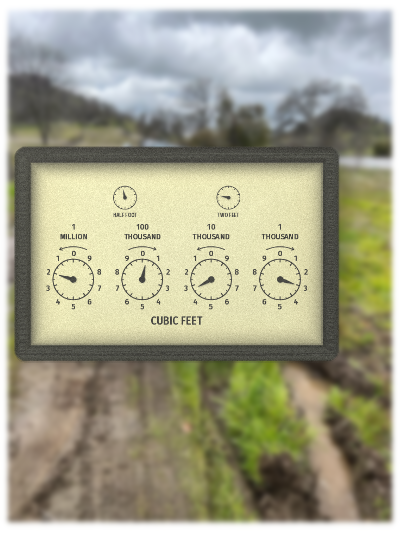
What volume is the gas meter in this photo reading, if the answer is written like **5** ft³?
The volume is **203300** ft³
